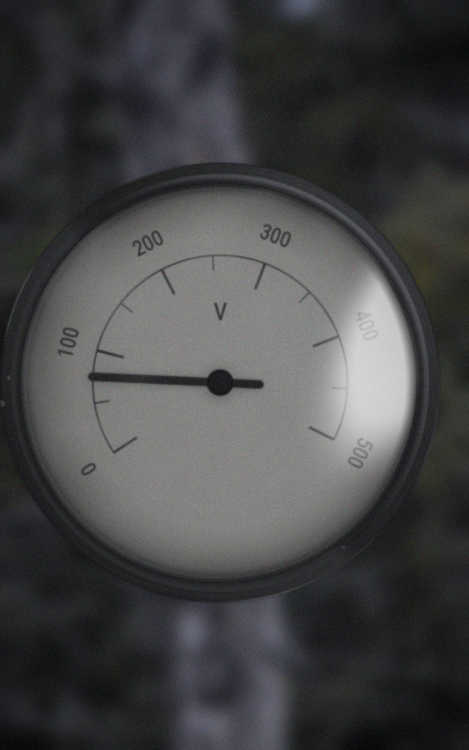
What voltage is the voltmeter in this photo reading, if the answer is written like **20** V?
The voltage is **75** V
